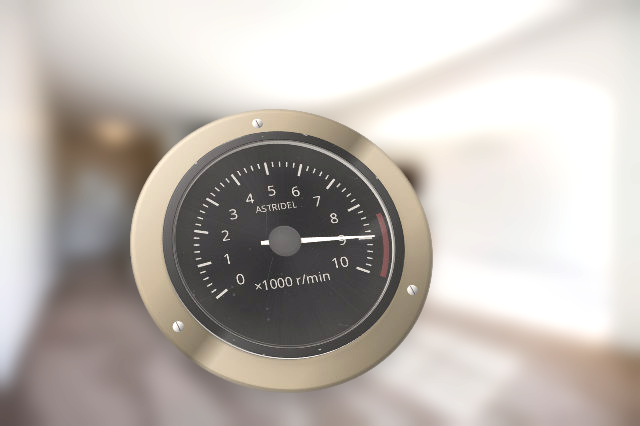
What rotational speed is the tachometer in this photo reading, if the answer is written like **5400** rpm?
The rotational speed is **9000** rpm
